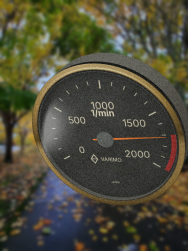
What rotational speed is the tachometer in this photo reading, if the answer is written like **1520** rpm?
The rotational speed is **1700** rpm
